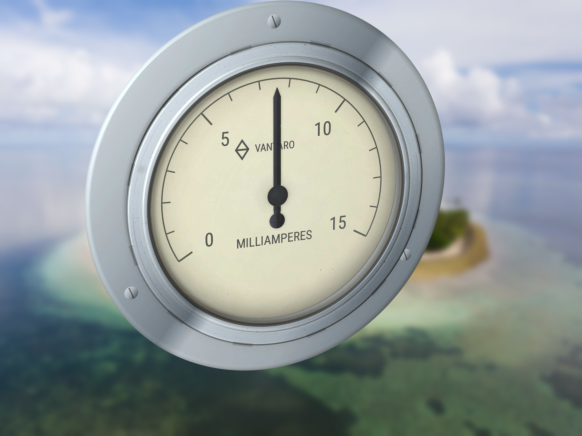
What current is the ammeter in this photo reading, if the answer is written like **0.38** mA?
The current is **7.5** mA
